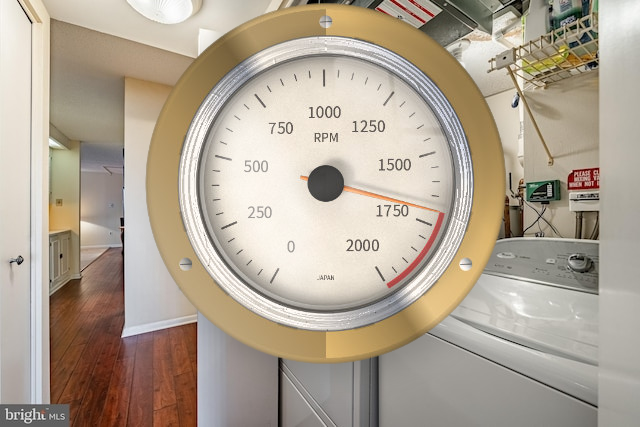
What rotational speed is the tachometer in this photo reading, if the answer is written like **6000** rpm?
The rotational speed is **1700** rpm
